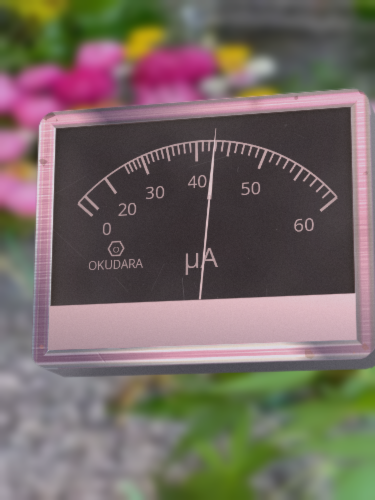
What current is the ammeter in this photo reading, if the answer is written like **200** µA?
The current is **43** µA
